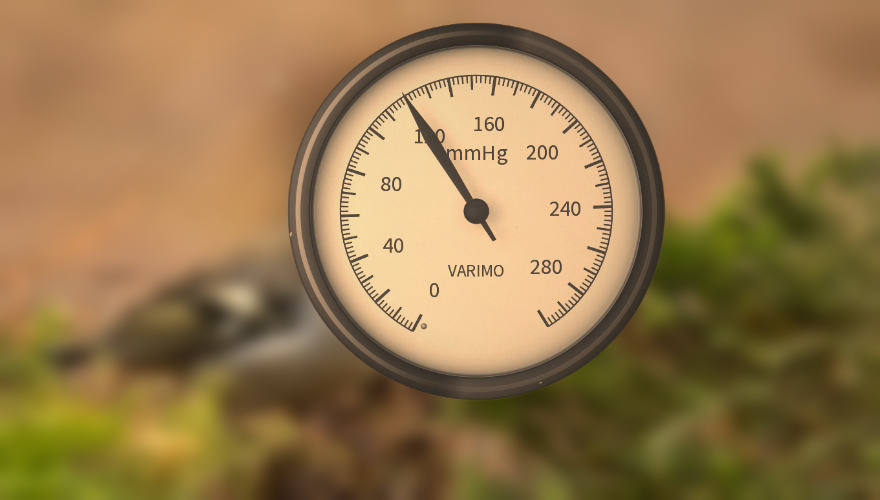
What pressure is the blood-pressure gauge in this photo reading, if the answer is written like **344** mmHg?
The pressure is **120** mmHg
